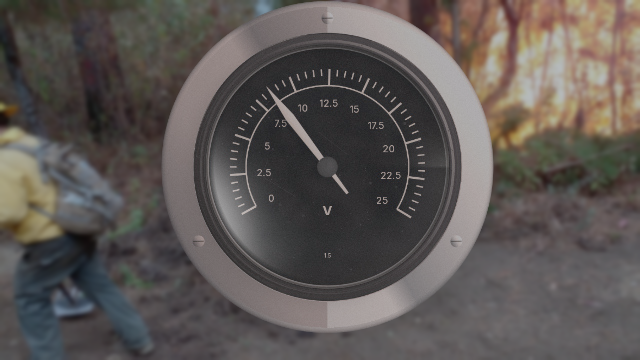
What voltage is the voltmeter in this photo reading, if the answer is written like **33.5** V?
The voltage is **8.5** V
